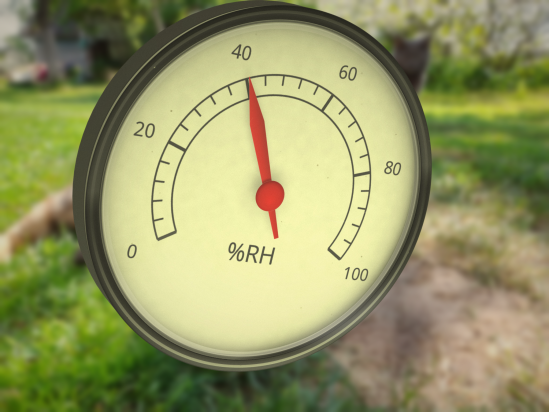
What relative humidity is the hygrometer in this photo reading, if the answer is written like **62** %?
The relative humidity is **40** %
